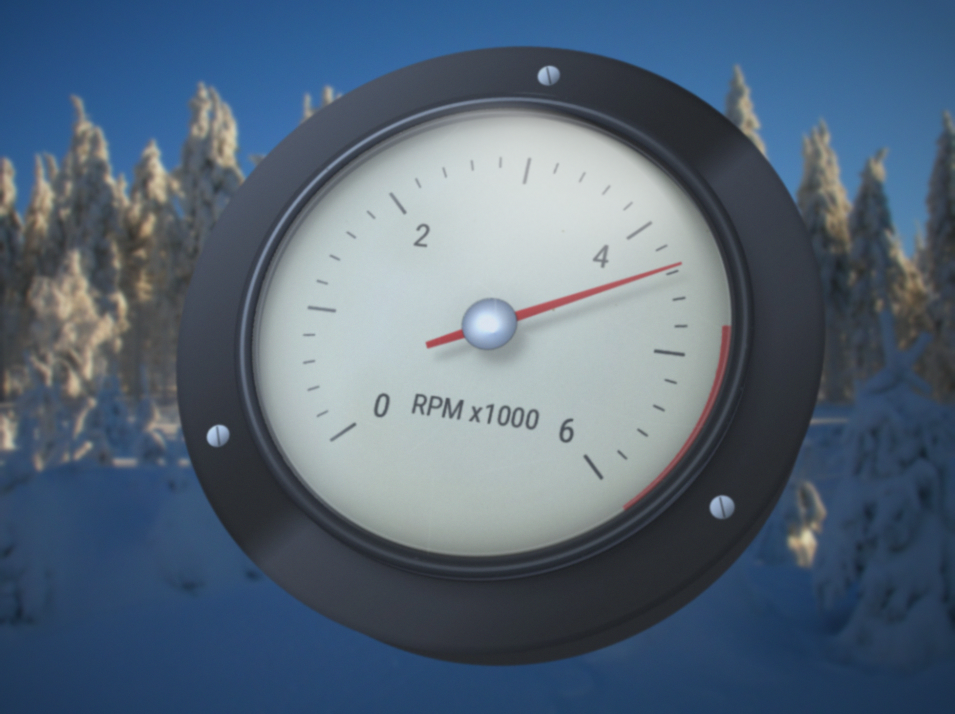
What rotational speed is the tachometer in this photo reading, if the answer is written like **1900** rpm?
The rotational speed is **4400** rpm
